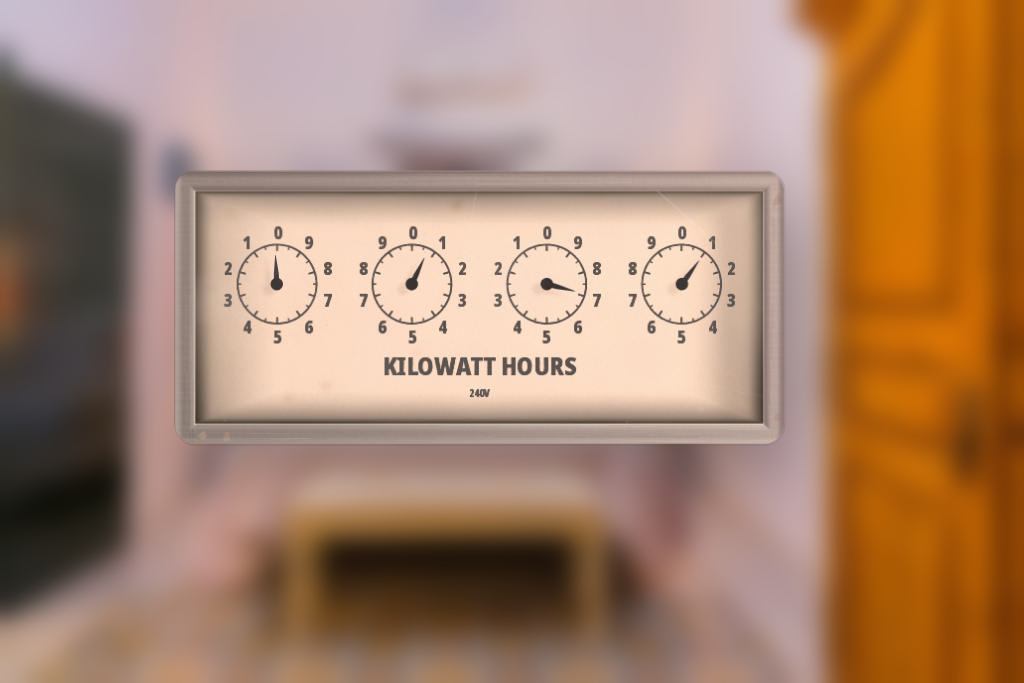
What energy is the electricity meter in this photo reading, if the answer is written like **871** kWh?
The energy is **71** kWh
